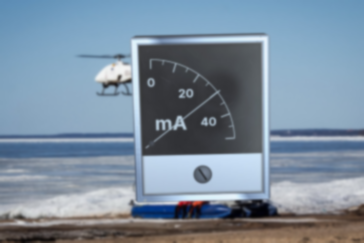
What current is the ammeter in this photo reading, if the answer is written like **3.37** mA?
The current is **30** mA
